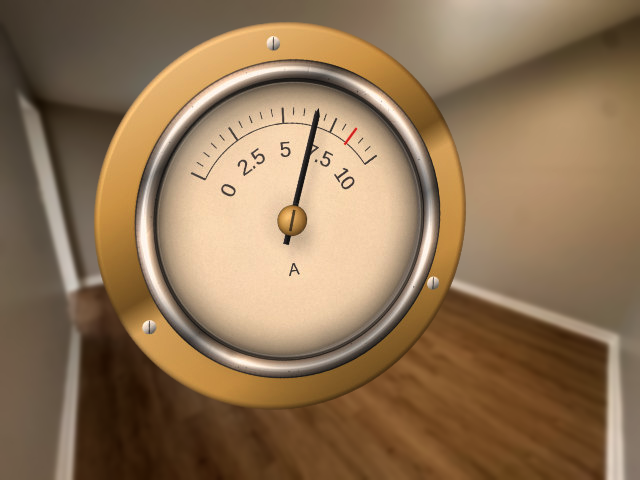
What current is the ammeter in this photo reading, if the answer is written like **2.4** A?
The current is **6.5** A
